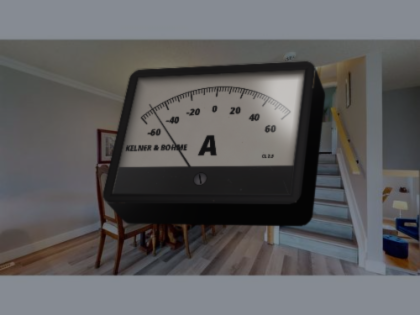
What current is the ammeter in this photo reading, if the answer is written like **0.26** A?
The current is **-50** A
